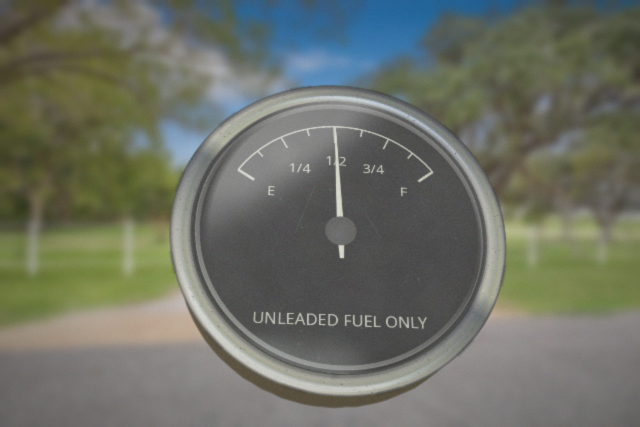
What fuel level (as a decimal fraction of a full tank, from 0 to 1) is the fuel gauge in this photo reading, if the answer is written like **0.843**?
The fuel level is **0.5**
